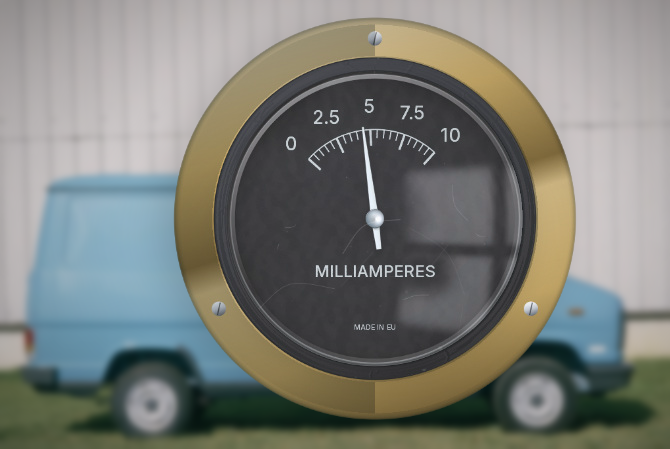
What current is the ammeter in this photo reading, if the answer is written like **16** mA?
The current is **4.5** mA
